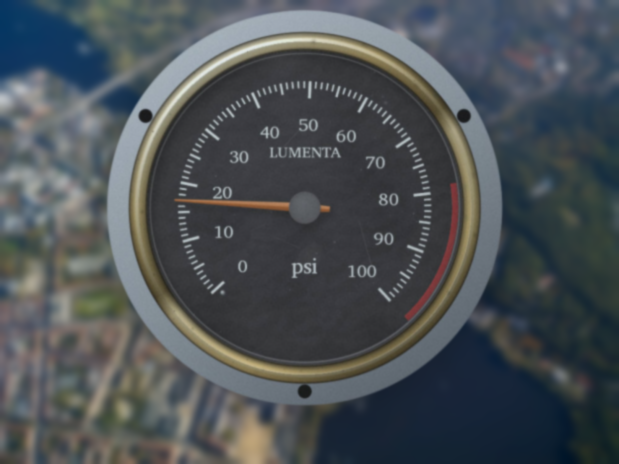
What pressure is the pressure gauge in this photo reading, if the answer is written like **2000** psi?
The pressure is **17** psi
